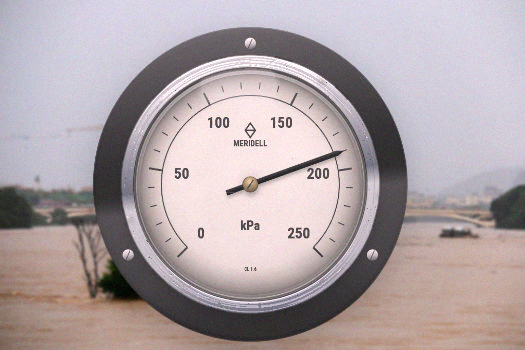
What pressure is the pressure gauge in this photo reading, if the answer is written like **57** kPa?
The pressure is **190** kPa
